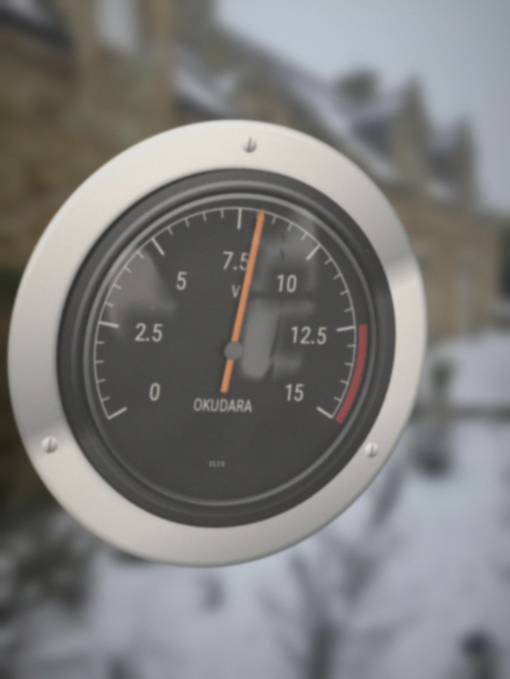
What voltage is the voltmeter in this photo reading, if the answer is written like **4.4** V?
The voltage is **8** V
